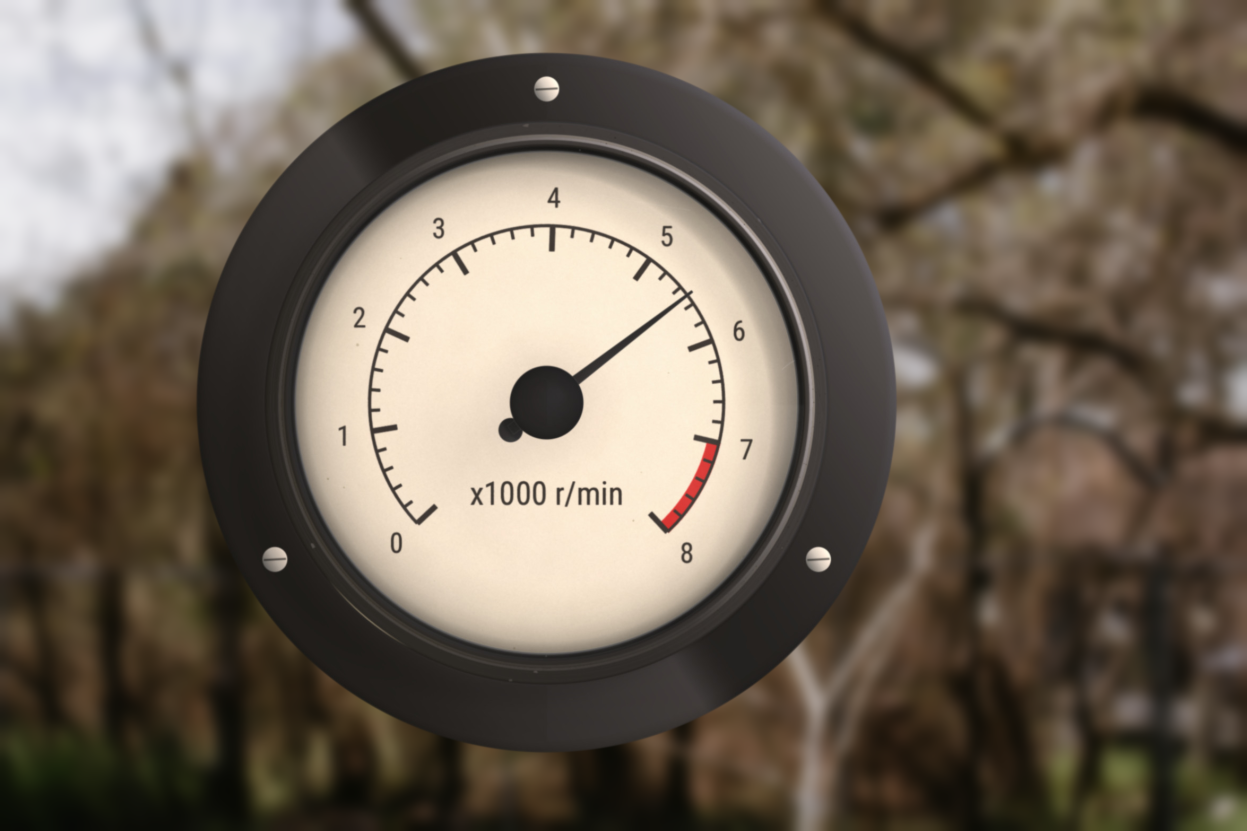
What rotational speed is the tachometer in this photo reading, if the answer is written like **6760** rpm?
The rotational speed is **5500** rpm
